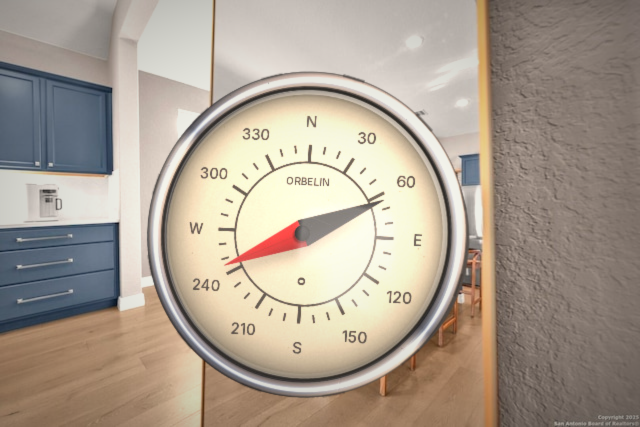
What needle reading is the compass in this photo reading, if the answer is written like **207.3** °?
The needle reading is **245** °
